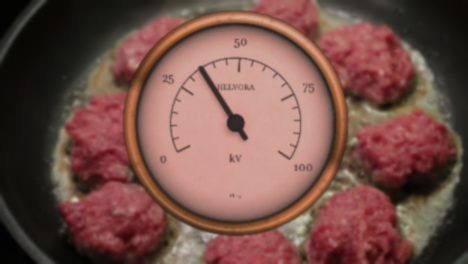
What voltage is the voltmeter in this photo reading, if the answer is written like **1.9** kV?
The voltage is **35** kV
